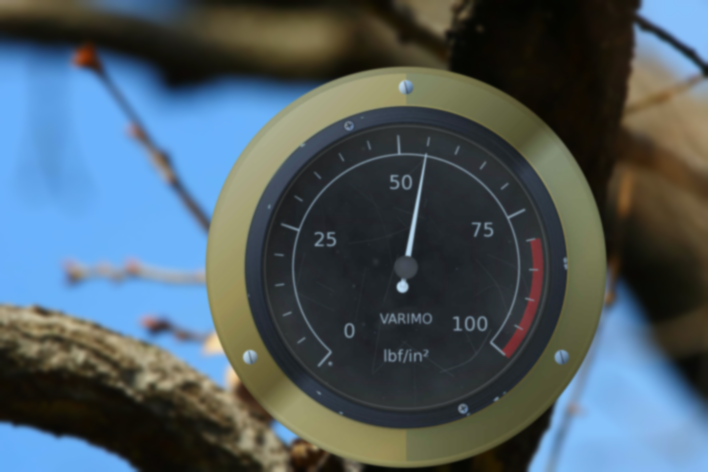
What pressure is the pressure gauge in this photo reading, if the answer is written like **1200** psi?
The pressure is **55** psi
